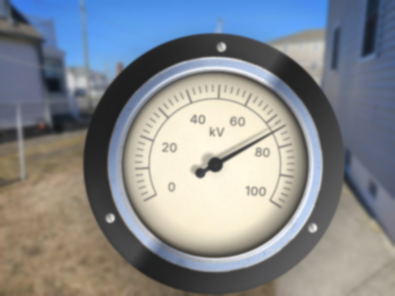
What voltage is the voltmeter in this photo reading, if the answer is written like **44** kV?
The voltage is **74** kV
